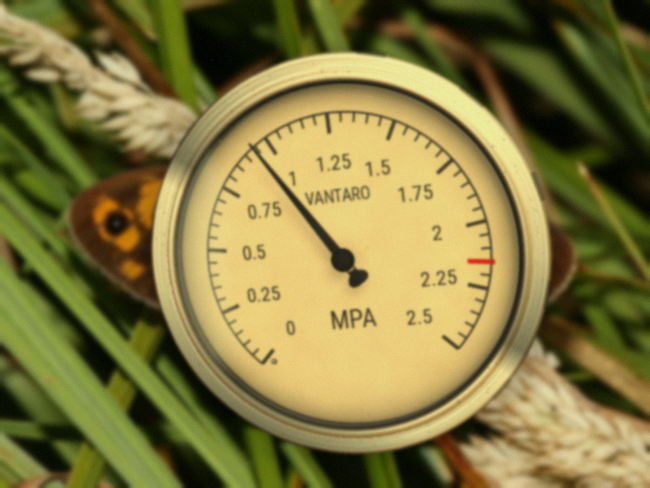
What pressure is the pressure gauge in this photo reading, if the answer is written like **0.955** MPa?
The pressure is **0.95** MPa
